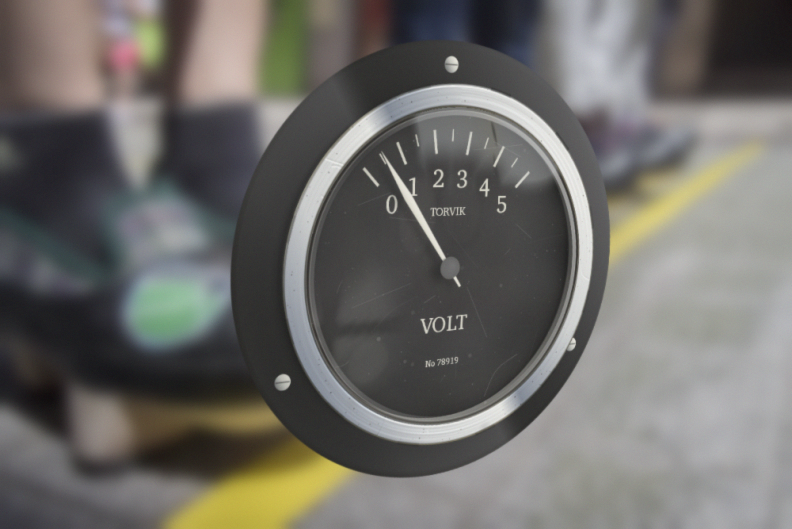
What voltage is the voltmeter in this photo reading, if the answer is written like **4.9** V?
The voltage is **0.5** V
